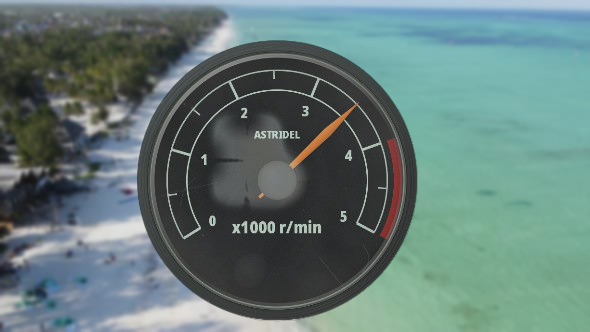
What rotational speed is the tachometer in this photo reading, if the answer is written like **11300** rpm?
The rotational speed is **3500** rpm
